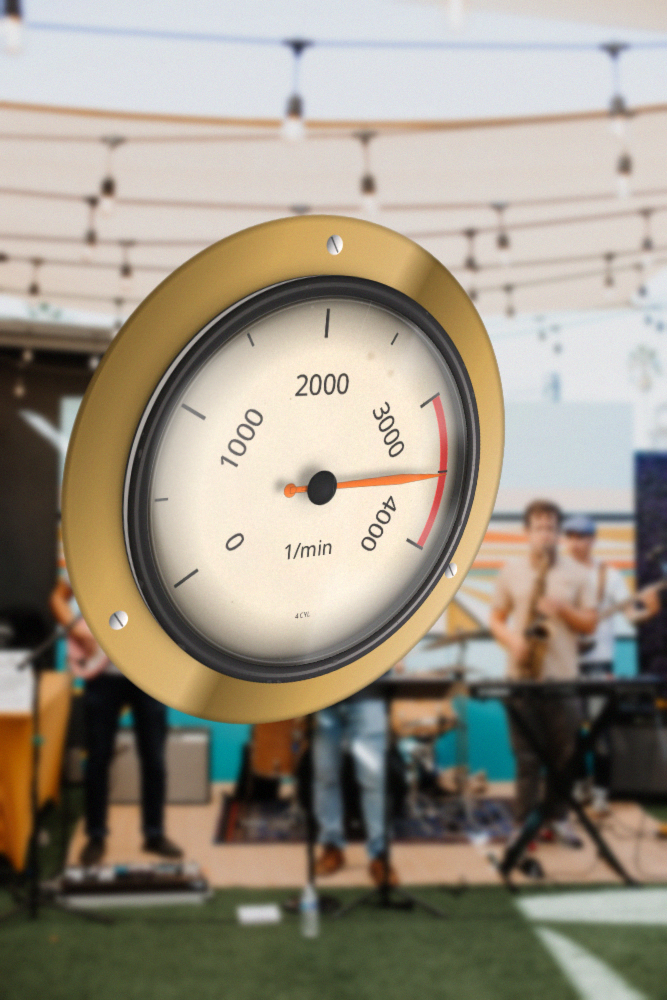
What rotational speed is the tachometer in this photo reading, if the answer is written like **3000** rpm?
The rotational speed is **3500** rpm
